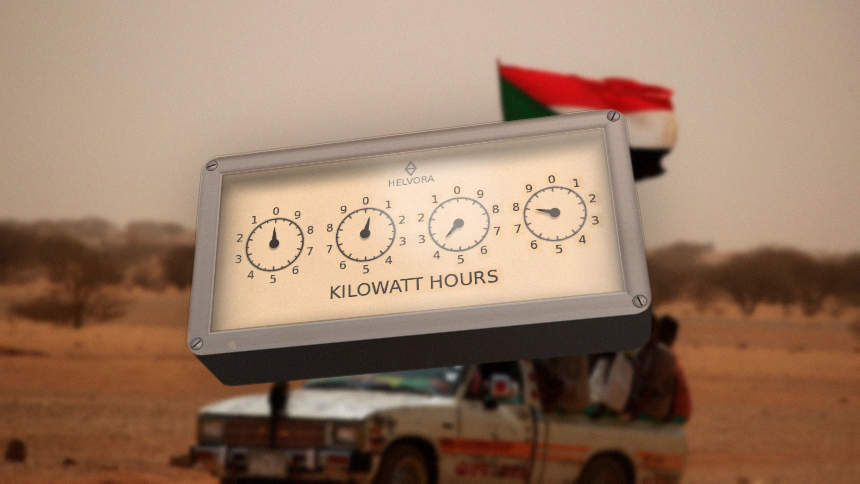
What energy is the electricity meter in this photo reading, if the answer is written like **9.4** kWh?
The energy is **38** kWh
